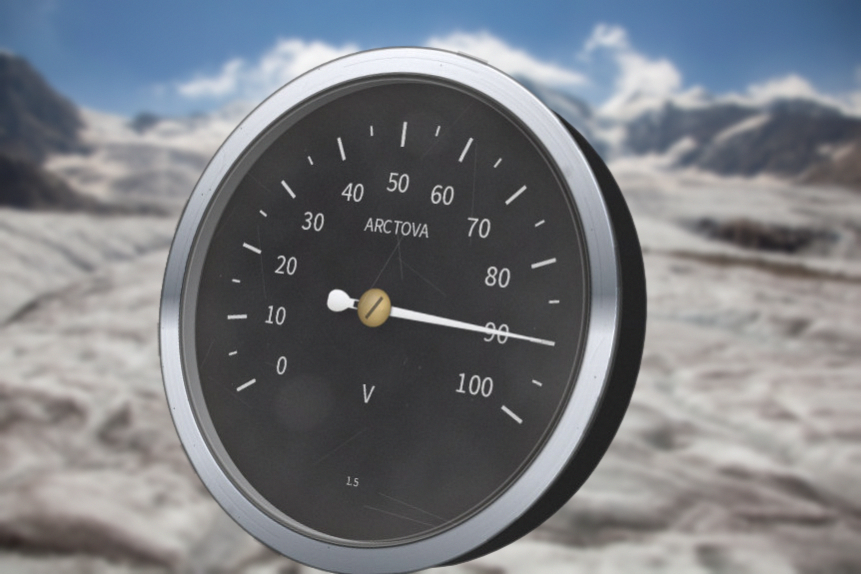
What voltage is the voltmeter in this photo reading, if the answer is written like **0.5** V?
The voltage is **90** V
